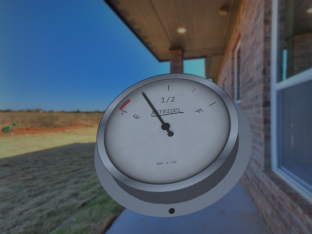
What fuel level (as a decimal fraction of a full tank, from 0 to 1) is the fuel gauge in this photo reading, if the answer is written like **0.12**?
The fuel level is **0.25**
